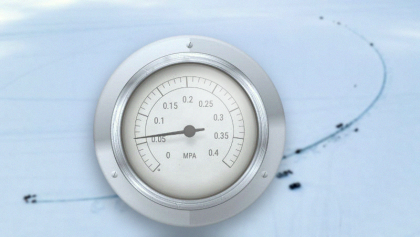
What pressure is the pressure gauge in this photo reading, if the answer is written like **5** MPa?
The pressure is **0.06** MPa
